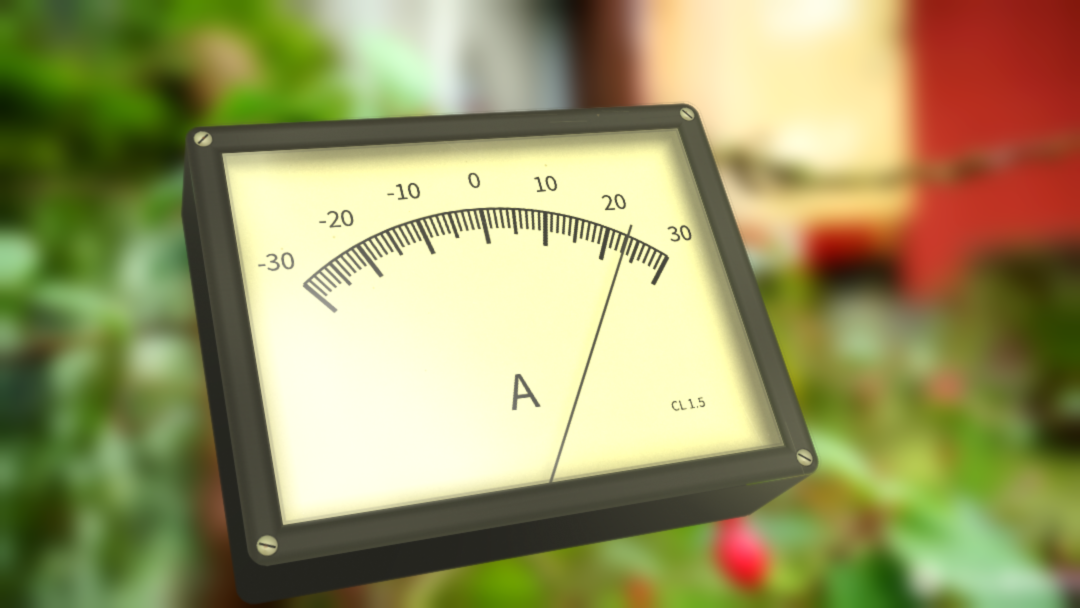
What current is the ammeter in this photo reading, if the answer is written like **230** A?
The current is **23** A
